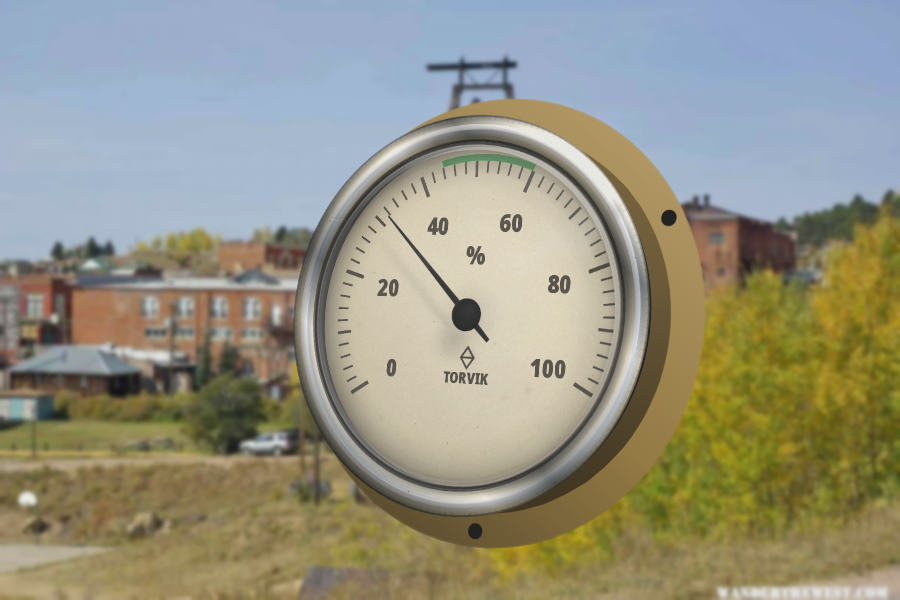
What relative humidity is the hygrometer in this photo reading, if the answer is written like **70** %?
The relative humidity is **32** %
